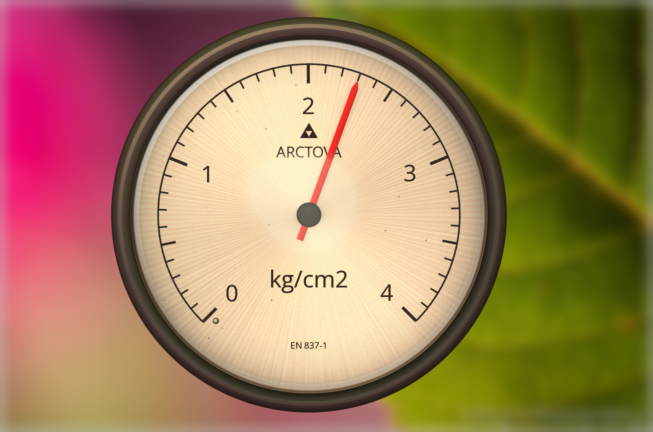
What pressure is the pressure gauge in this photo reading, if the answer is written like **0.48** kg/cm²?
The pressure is **2.3** kg/cm²
